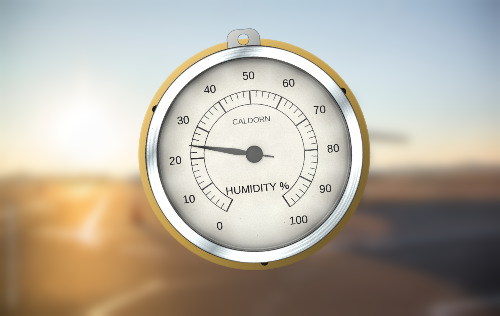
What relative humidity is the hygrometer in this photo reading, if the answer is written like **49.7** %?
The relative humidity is **24** %
